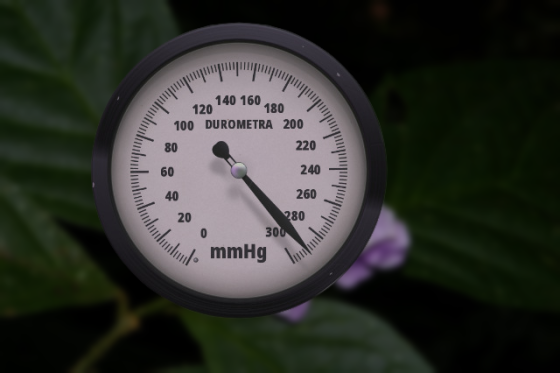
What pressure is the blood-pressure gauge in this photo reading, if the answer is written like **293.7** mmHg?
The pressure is **290** mmHg
